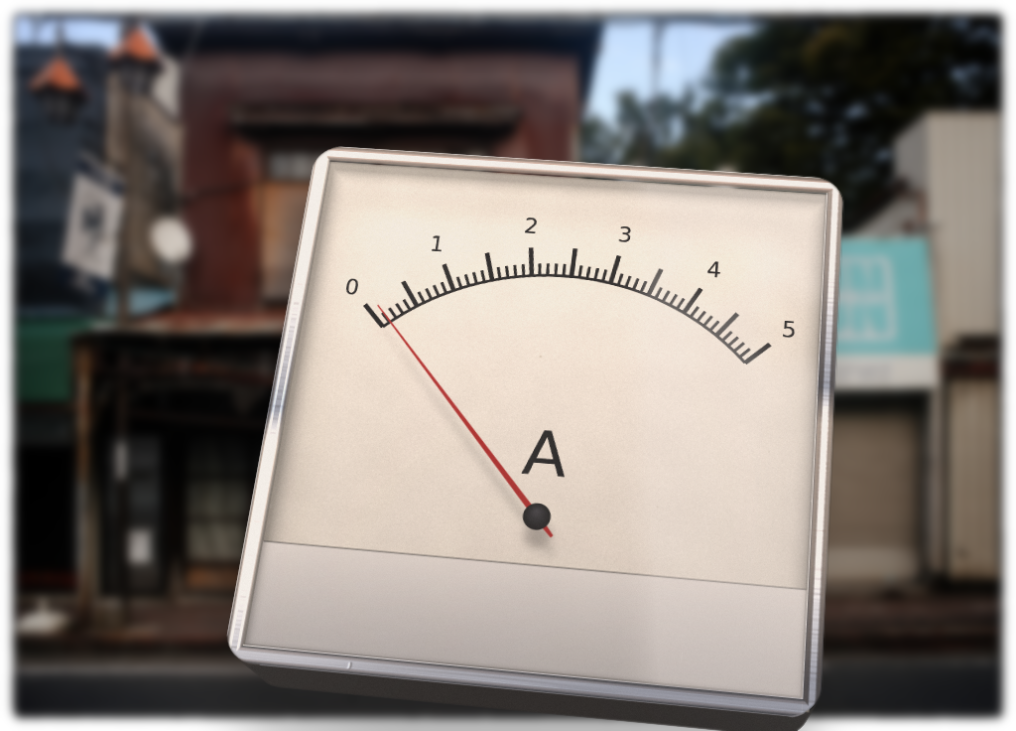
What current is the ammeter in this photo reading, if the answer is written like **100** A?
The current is **0.1** A
